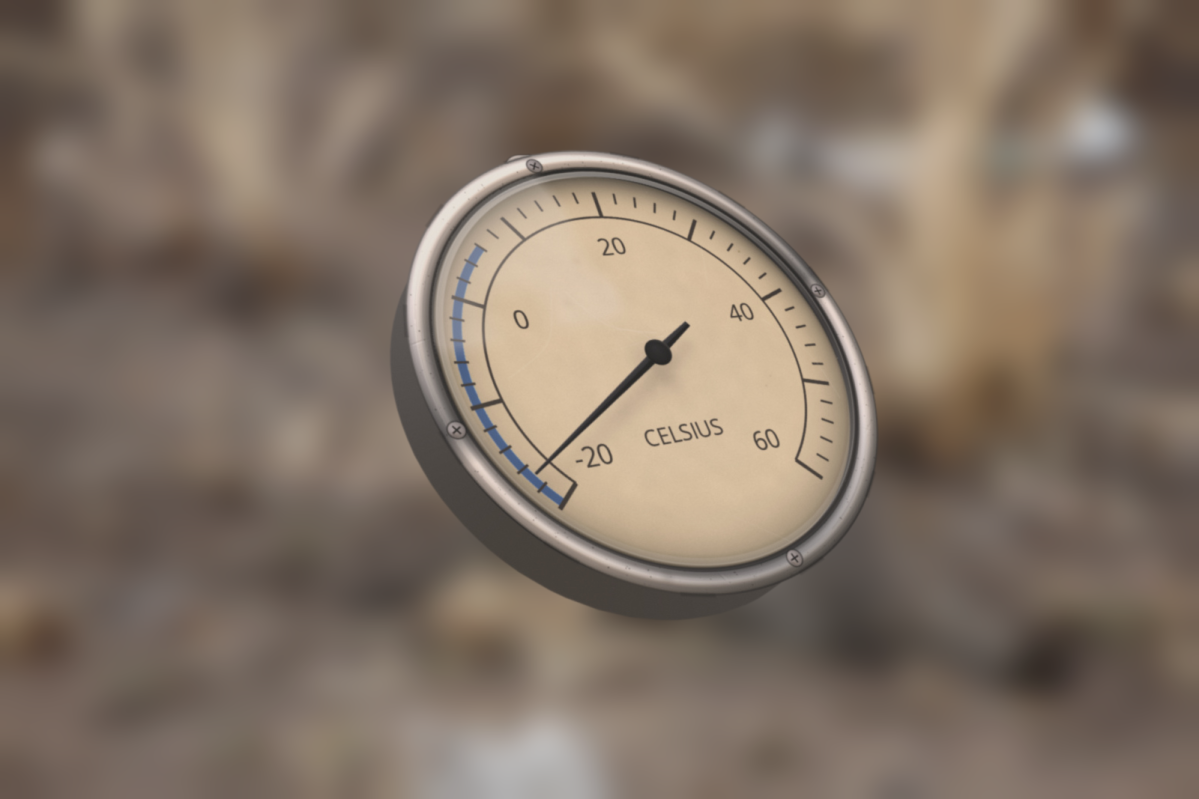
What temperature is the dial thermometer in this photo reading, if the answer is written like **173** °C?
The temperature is **-17** °C
